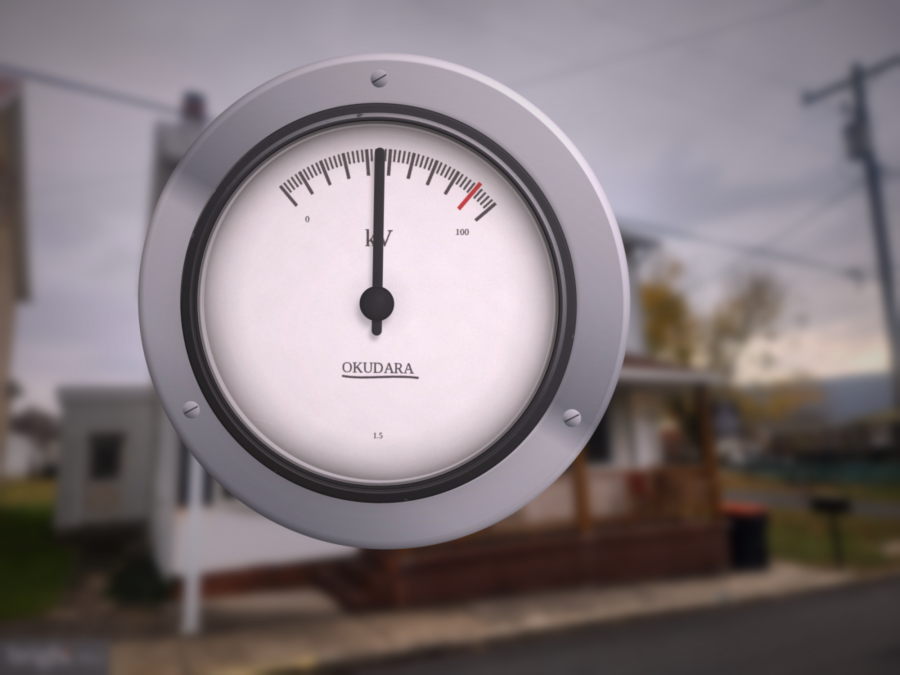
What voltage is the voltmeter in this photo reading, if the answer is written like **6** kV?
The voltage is **46** kV
